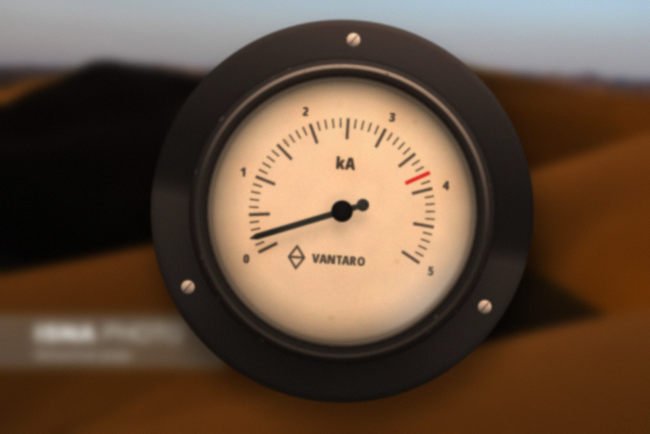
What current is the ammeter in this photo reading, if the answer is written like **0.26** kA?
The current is **0.2** kA
